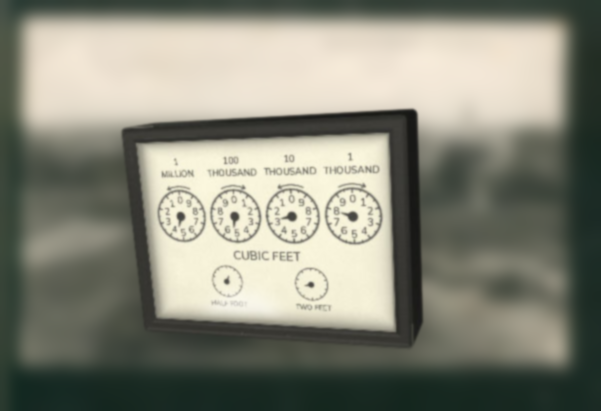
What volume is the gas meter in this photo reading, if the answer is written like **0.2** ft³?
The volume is **452800** ft³
